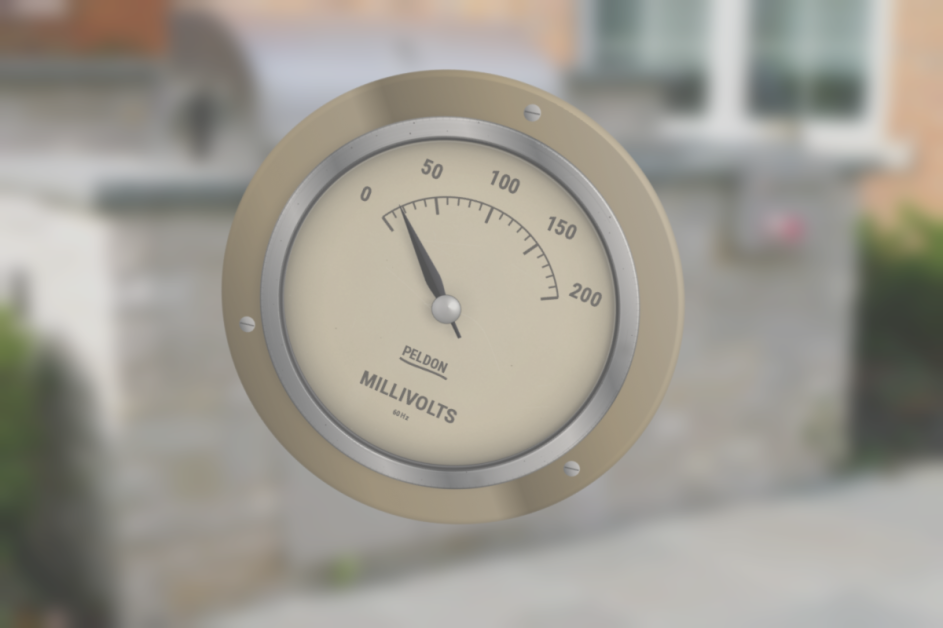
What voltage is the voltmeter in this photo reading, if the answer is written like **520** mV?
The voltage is **20** mV
